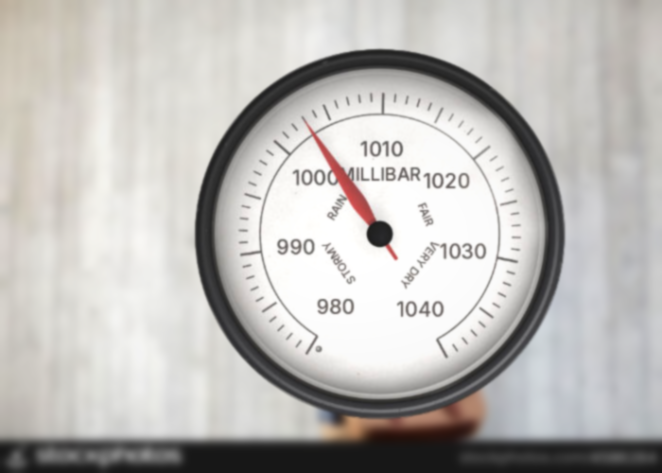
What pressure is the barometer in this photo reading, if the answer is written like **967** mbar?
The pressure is **1003** mbar
